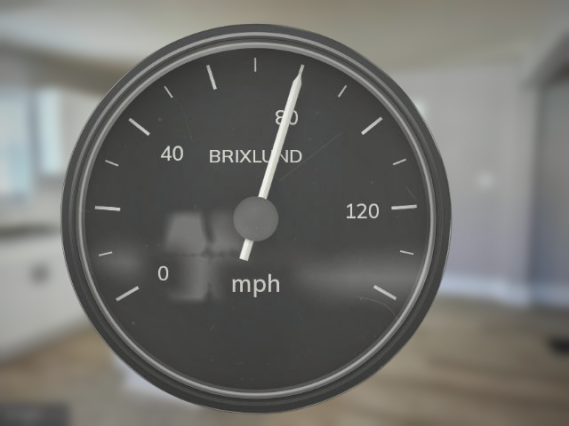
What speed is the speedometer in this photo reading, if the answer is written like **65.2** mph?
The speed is **80** mph
